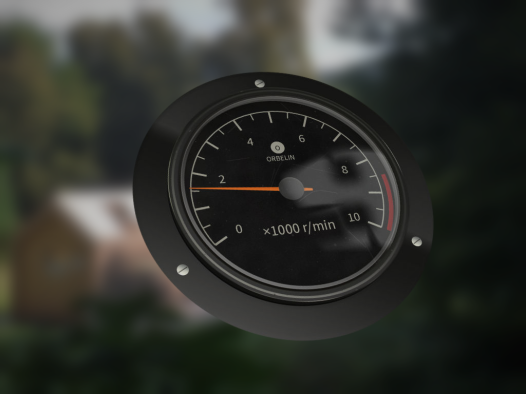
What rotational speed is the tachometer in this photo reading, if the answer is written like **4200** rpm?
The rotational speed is **1500** rpm
